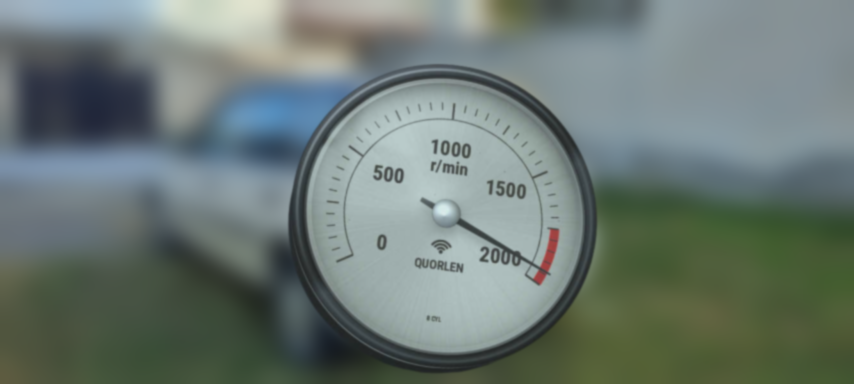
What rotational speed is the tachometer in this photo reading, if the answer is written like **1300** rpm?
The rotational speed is **1950** rpm
